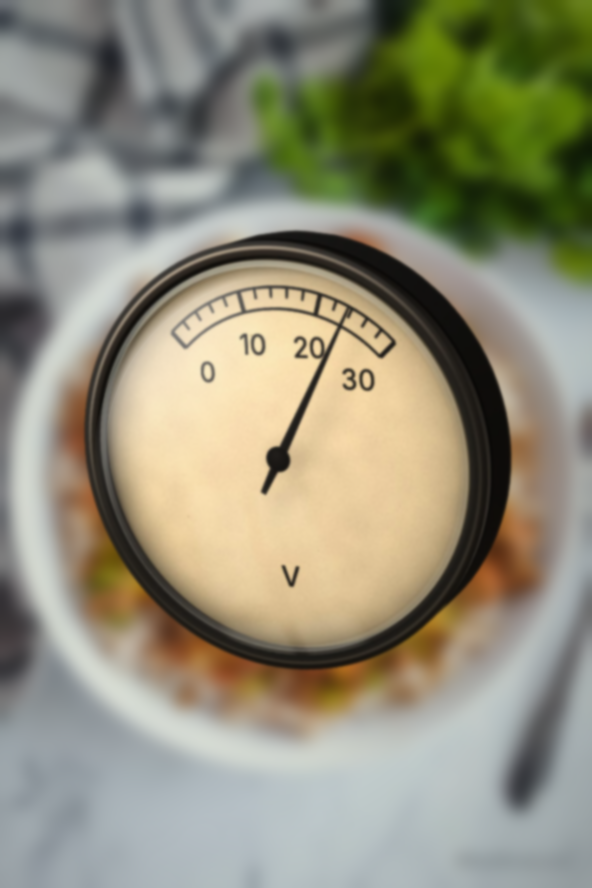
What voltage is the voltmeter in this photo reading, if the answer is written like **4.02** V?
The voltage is **24** V
